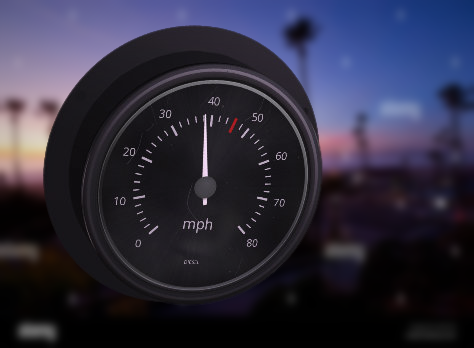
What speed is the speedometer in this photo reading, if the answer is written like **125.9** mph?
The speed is **38** mph
